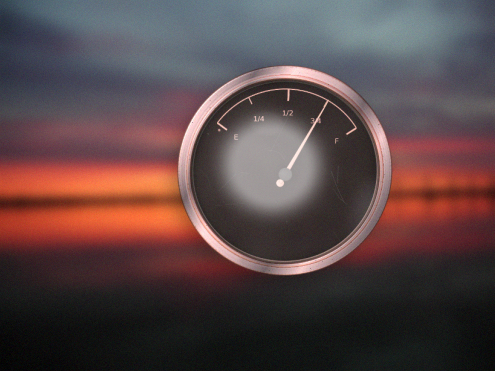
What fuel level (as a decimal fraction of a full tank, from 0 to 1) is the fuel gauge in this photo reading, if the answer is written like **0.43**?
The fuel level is **0.75**
